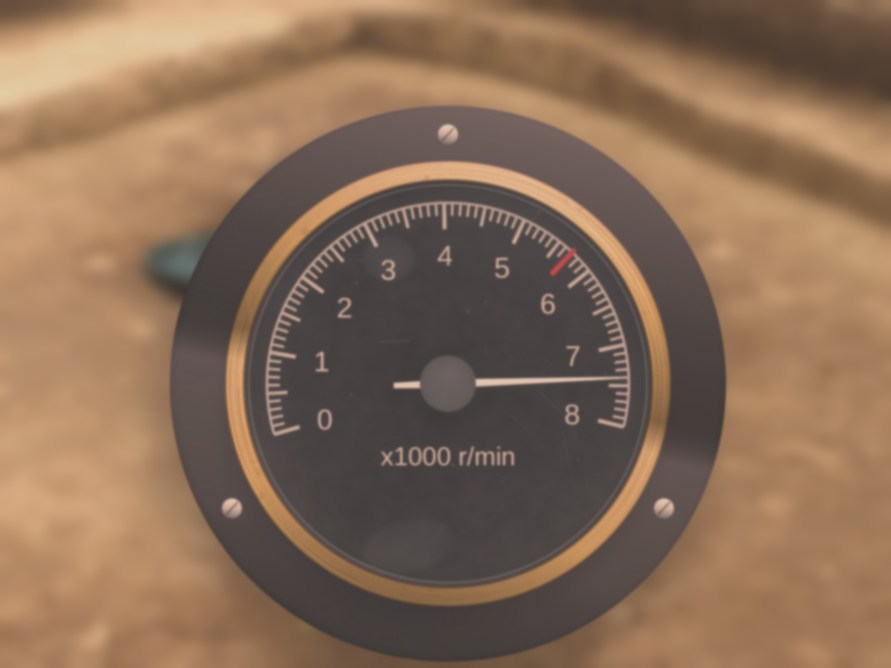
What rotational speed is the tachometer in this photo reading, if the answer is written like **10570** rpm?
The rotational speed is **7400** rpm
